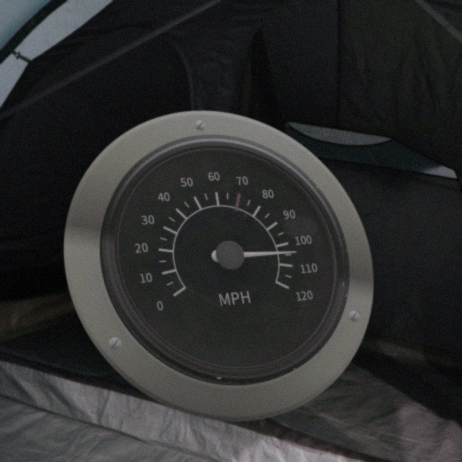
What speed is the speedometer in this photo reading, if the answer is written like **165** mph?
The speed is **105** mph
